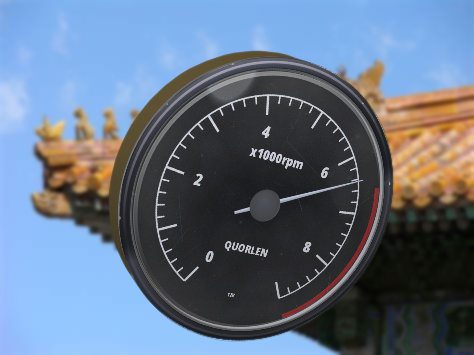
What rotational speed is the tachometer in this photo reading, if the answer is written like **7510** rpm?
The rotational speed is **6400** rpm
